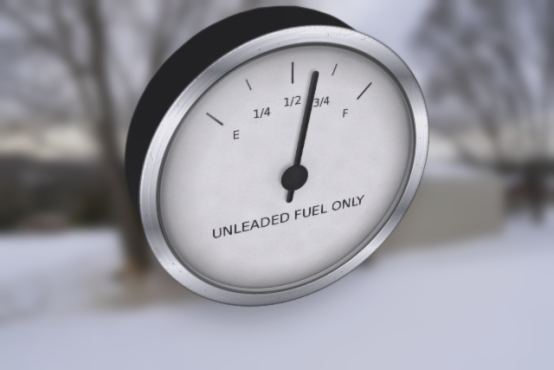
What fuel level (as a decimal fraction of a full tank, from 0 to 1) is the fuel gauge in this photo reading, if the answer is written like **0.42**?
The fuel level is **0.625**
